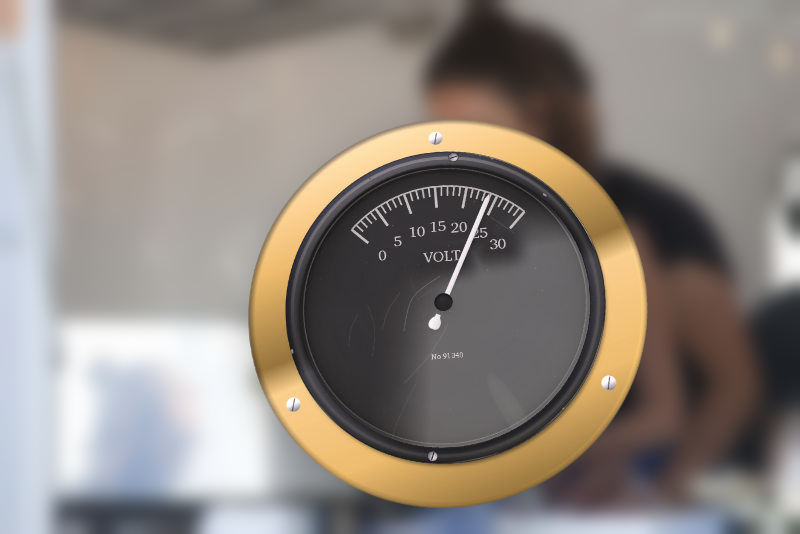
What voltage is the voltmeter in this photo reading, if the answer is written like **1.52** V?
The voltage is **24** V
